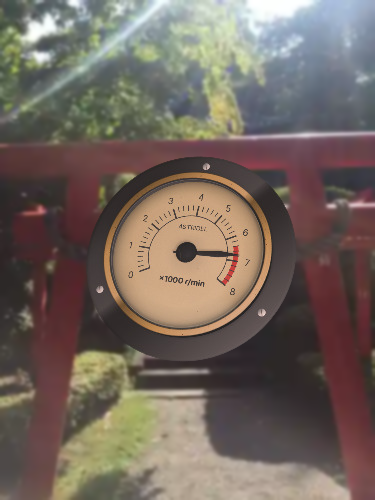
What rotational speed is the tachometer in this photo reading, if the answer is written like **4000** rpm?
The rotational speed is **6800** rpm
